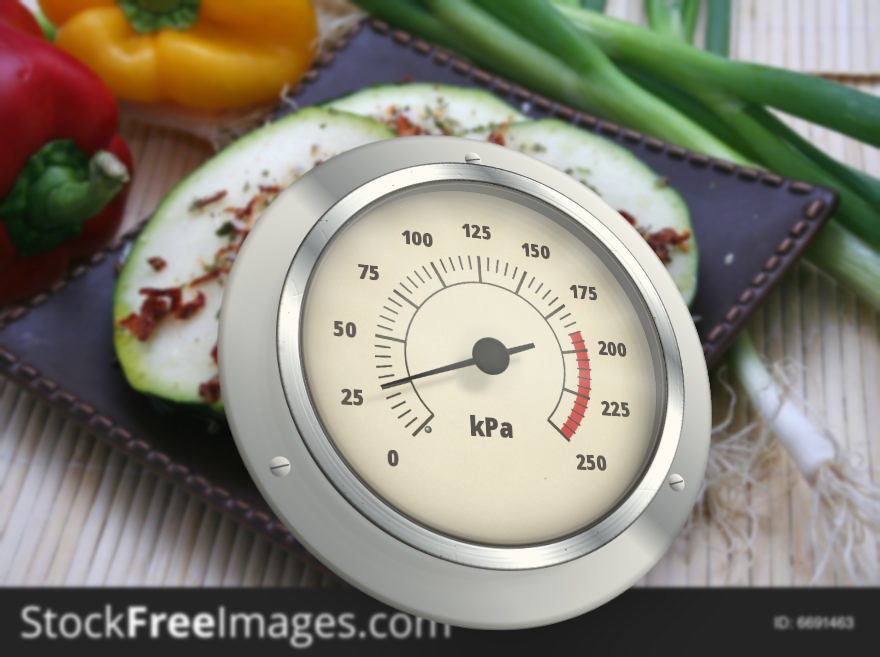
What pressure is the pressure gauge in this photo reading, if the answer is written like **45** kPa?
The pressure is **25** kPa
